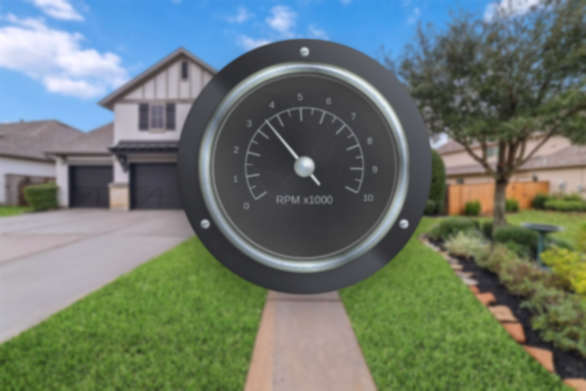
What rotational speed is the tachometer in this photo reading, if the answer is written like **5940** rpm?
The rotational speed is **3500** rpm
